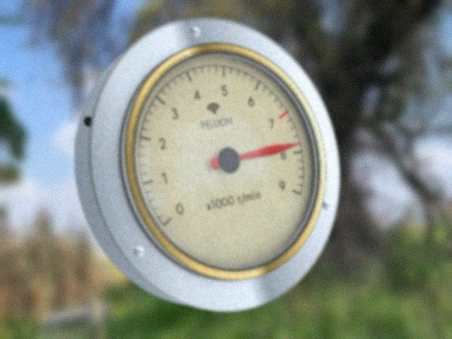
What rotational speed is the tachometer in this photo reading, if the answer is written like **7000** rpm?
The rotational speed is **7800** rpm
